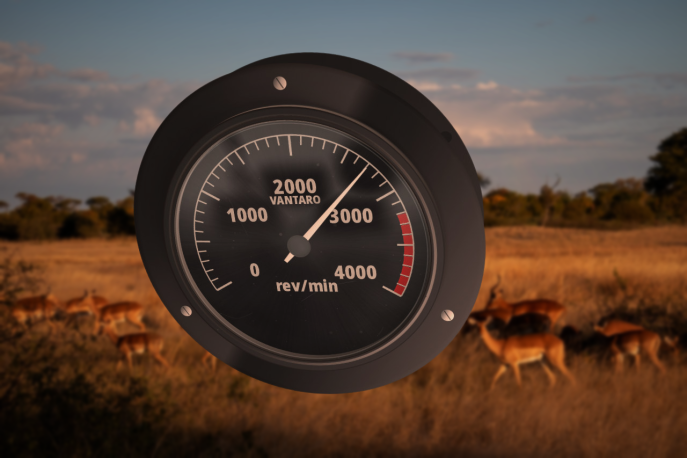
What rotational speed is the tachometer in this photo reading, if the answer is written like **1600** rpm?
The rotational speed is **2700** rpm
